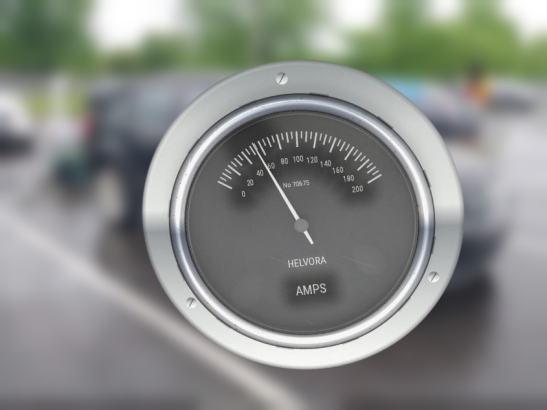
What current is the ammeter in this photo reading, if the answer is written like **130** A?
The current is **55** A
